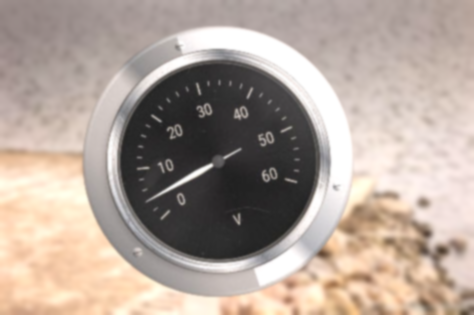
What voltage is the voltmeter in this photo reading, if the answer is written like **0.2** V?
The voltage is **4** V
